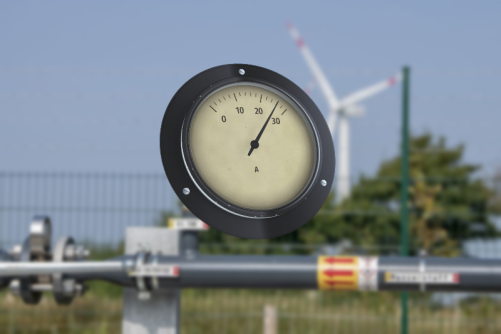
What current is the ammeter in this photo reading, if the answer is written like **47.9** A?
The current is **26** A
